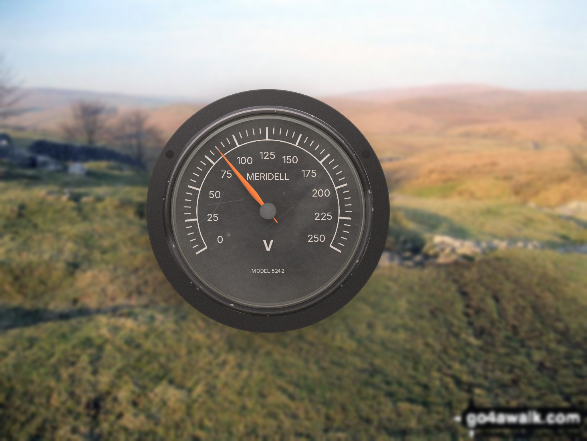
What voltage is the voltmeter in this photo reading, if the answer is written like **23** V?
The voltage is **85** V
